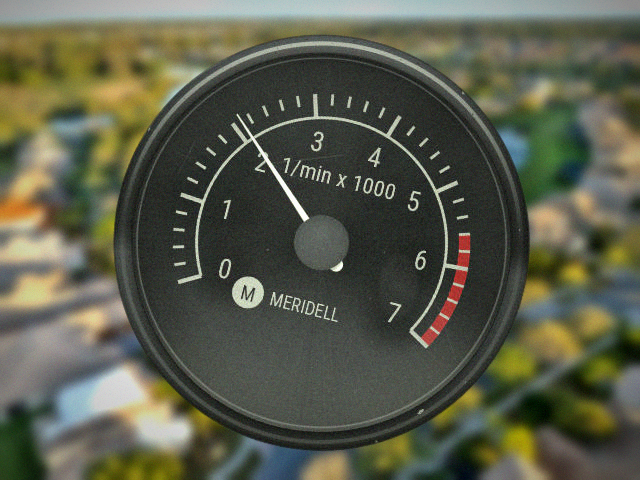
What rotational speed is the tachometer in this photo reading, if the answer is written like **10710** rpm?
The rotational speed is **2100** rpm
